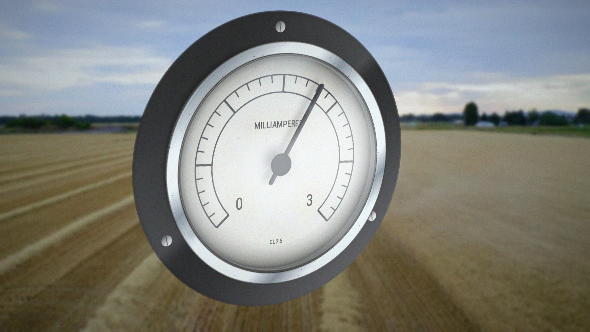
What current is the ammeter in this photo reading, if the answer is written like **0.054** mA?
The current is **1.8** mA
